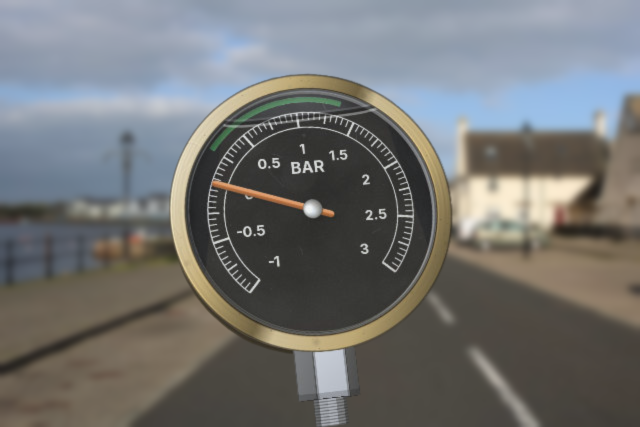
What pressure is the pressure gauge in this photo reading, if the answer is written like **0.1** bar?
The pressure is **0** bar
